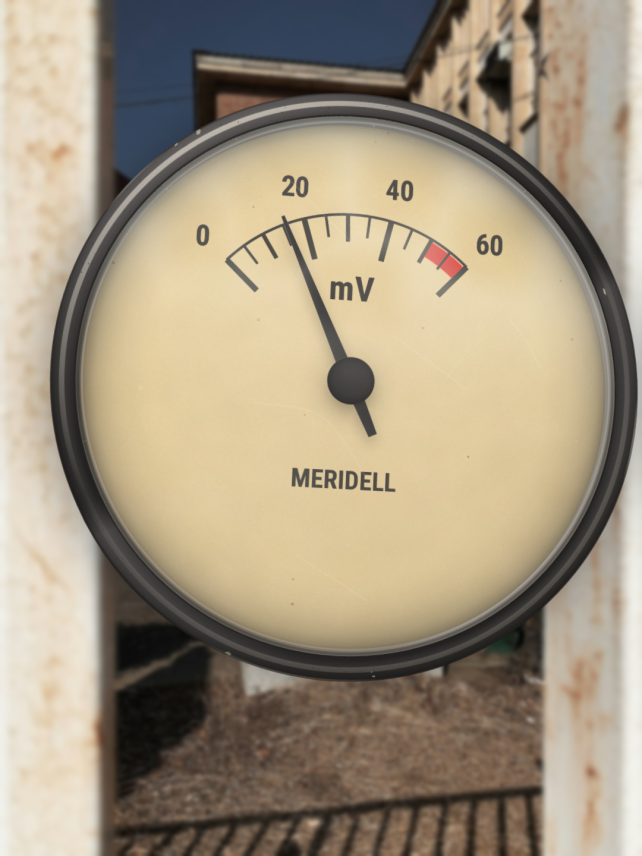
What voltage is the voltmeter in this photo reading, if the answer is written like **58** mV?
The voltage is **15** mV
